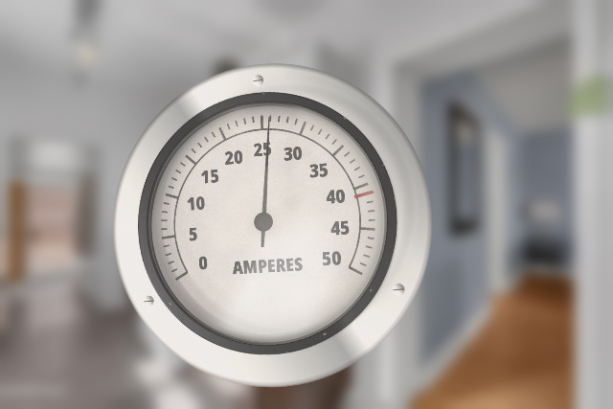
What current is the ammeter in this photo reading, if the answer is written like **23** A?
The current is **26** A
